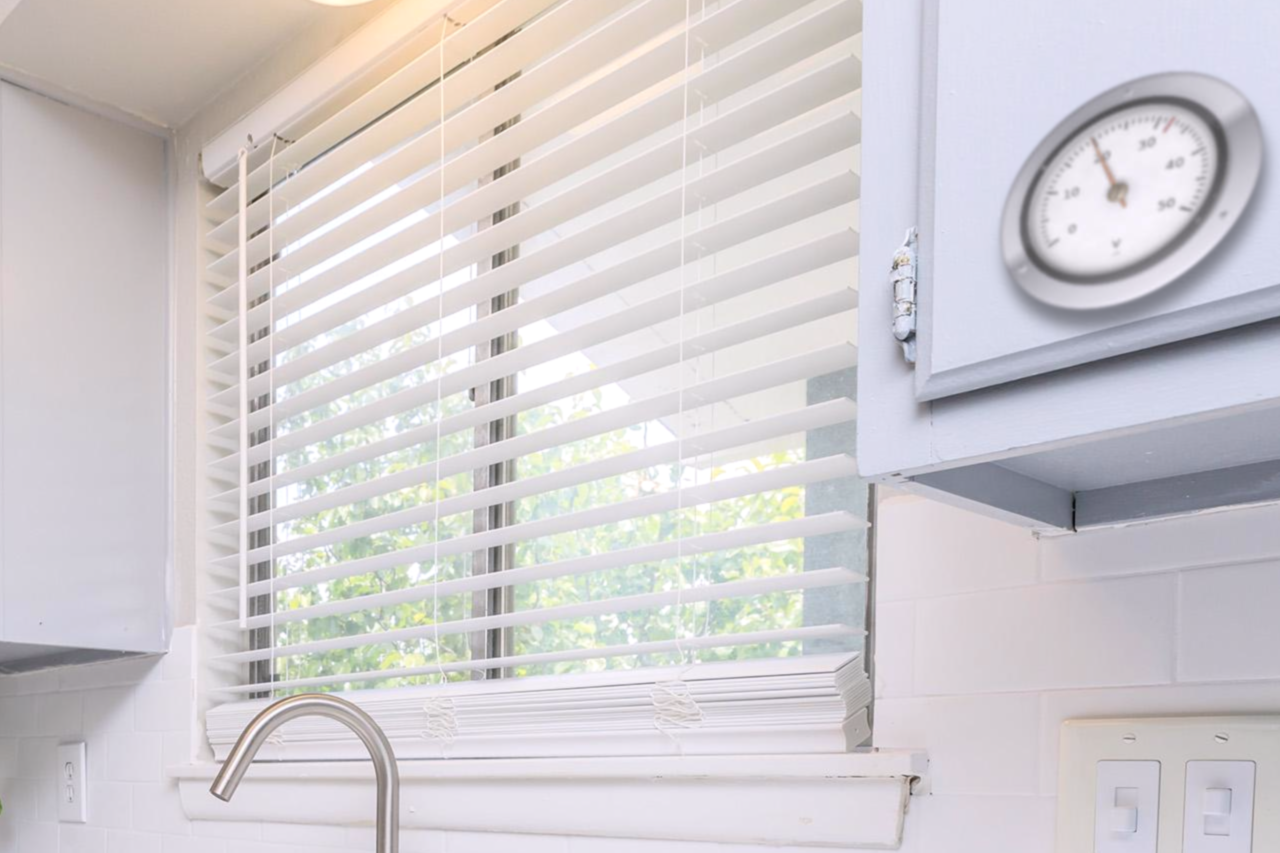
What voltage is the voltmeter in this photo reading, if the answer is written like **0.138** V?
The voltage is **20** V
